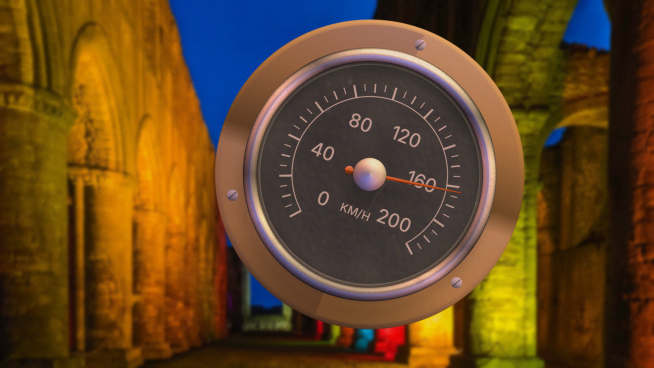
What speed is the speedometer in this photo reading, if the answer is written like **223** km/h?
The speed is **162.5** km/h
